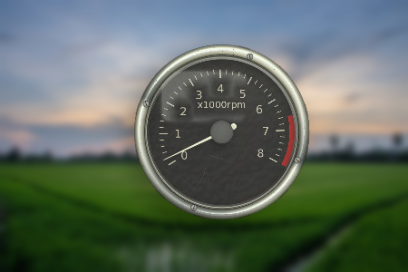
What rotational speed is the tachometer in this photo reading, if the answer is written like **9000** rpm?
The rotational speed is **200** rpm
